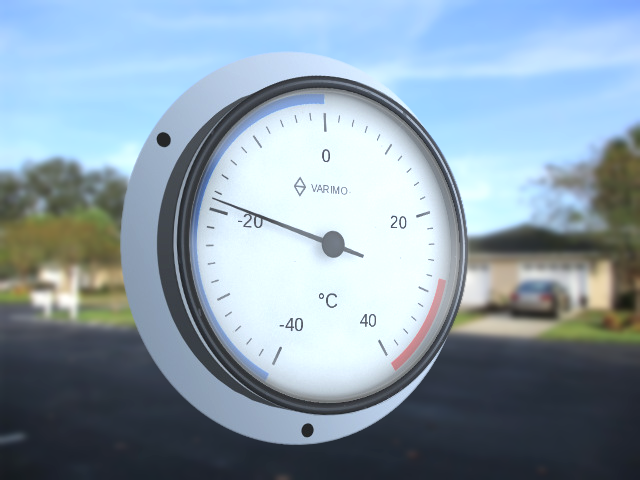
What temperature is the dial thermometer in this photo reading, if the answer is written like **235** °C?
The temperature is **-19** °C
